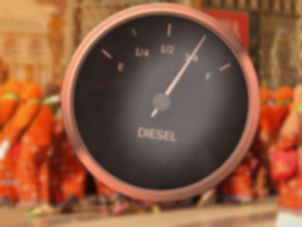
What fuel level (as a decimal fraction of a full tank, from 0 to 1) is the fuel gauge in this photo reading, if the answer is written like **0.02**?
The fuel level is **0.75**
